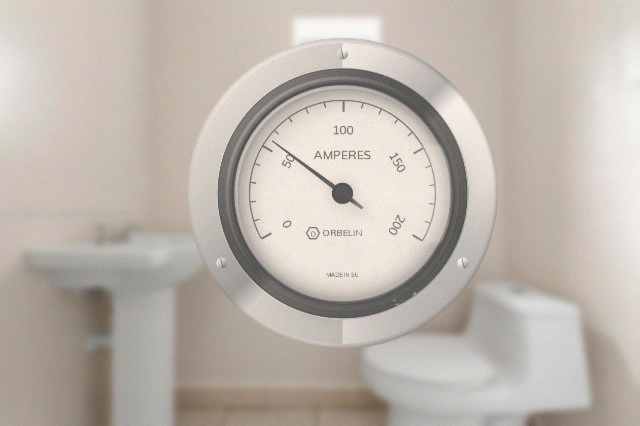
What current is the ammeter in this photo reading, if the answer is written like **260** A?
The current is **55** A
